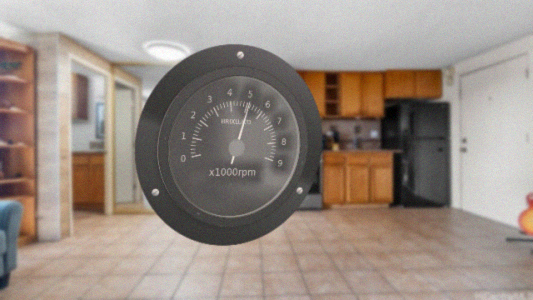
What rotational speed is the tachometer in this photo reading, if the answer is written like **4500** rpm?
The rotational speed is **5000** rpm
